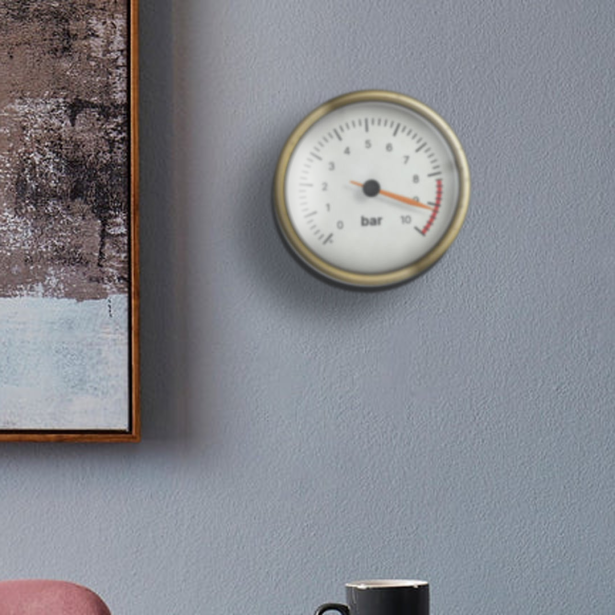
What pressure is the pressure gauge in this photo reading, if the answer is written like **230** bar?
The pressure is **9.2** bar
